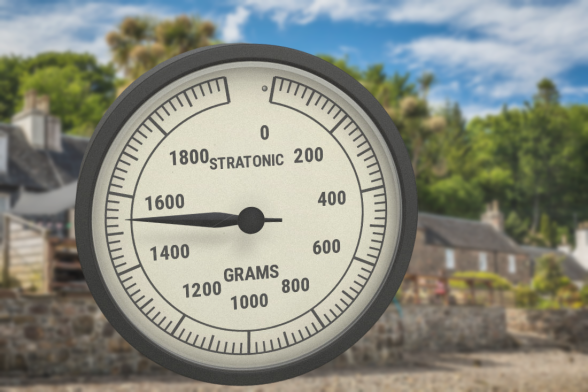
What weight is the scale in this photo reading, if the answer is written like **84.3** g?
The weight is **1540** g
